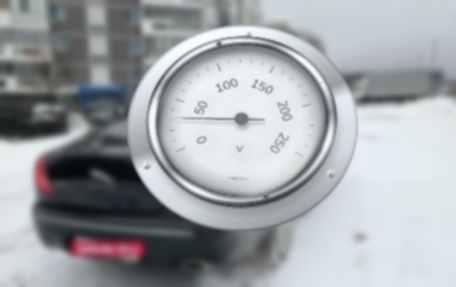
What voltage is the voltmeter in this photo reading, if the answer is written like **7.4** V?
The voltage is **30** V
